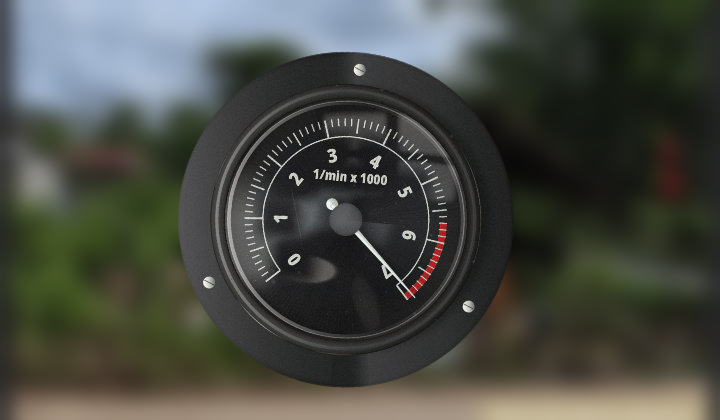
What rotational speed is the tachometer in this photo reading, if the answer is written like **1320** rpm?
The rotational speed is **6900** rpm
